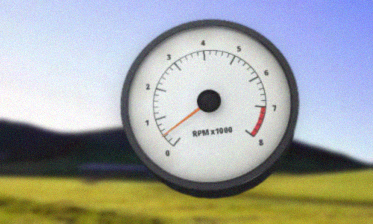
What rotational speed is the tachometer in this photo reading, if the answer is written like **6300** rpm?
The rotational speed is **400** rpm
